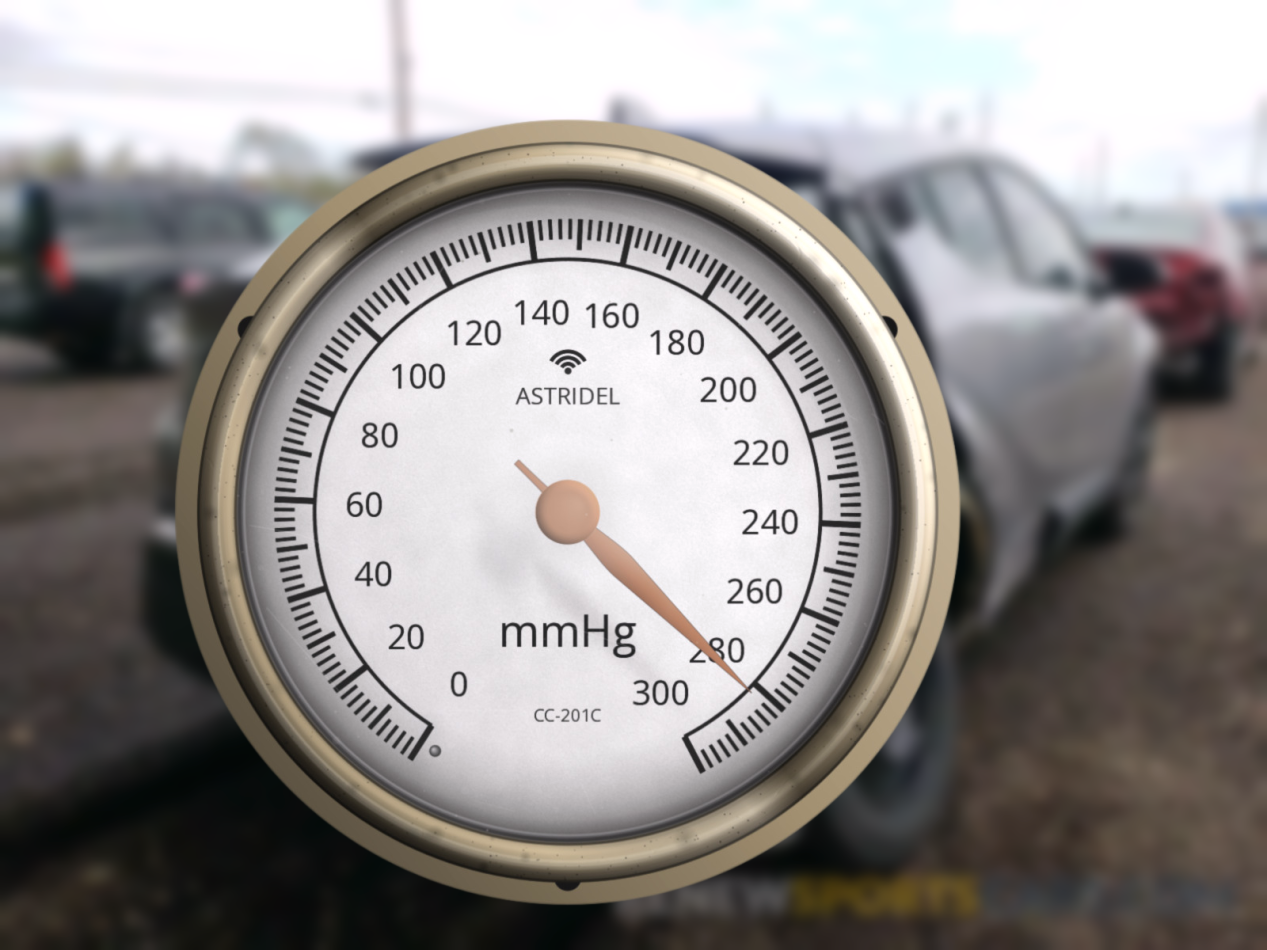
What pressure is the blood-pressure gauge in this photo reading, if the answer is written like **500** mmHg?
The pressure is **282** mmHg
